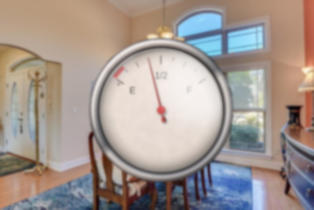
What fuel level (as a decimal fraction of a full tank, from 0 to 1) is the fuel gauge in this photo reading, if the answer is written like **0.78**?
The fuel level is **0.375**
